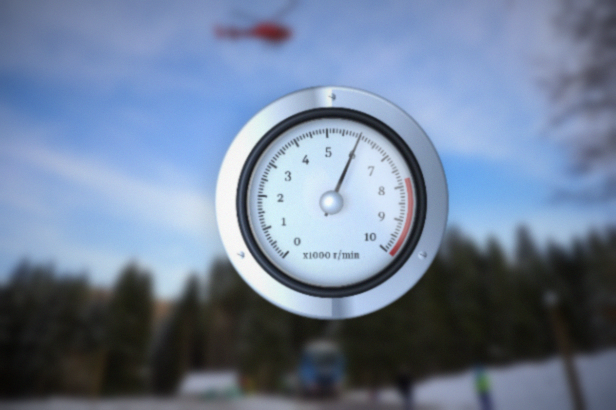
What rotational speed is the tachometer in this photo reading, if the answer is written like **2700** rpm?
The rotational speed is **6000** rpm
